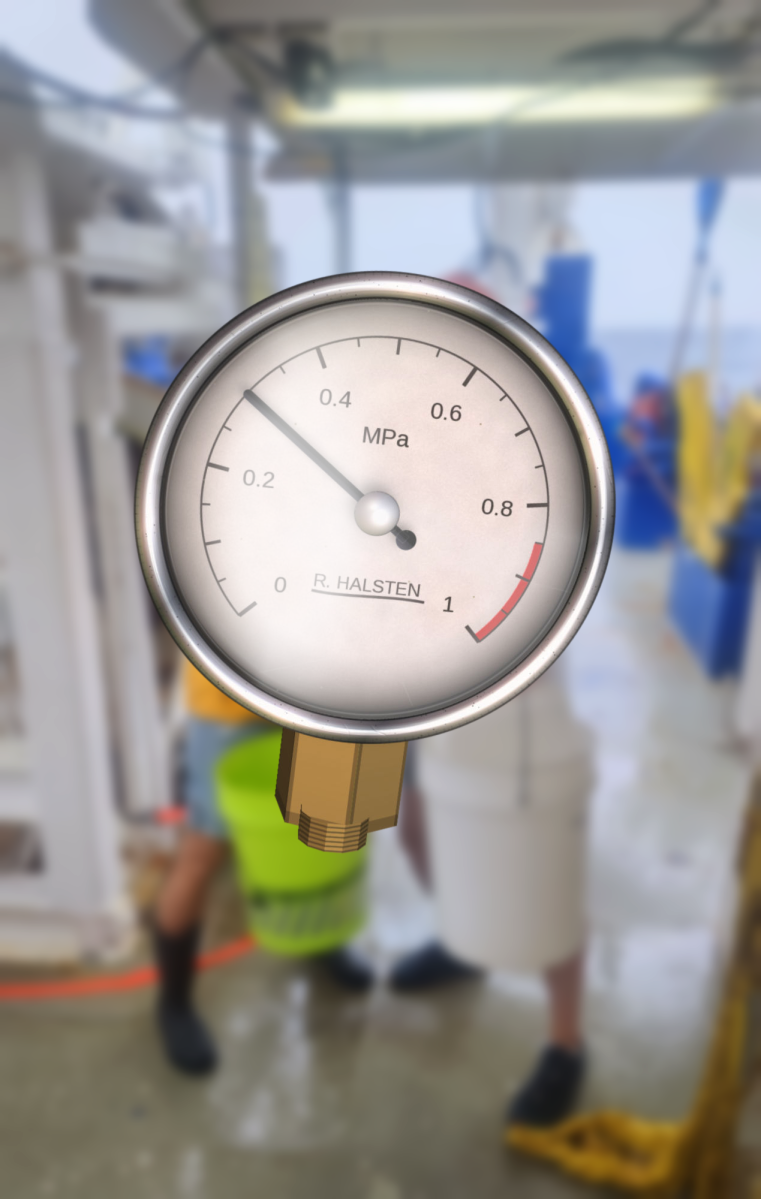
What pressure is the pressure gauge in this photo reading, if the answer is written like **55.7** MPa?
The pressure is **0.3** MPa
